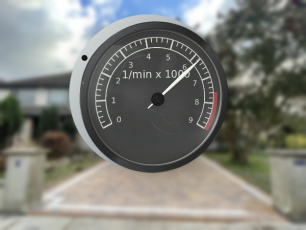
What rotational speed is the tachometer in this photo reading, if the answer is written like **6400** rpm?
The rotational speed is **6200** rpm
